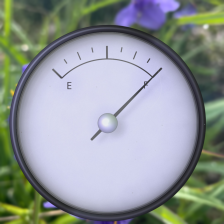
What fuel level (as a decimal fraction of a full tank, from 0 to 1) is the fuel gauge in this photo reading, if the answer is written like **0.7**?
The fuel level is **1**
